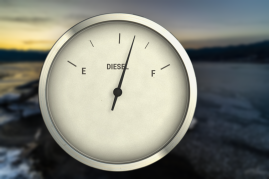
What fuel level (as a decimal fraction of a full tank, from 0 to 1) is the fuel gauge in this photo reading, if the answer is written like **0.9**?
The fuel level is **0.625**
